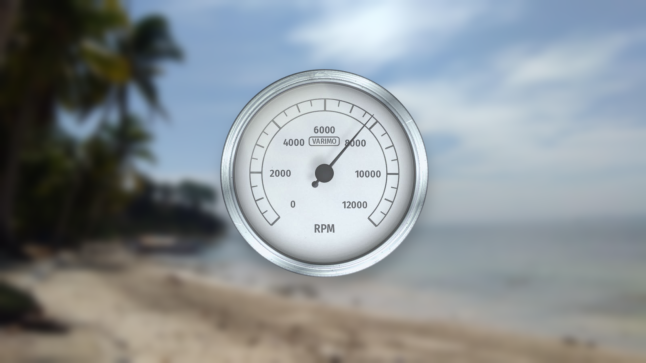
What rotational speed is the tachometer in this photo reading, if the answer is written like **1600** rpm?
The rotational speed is **7750** rpm
